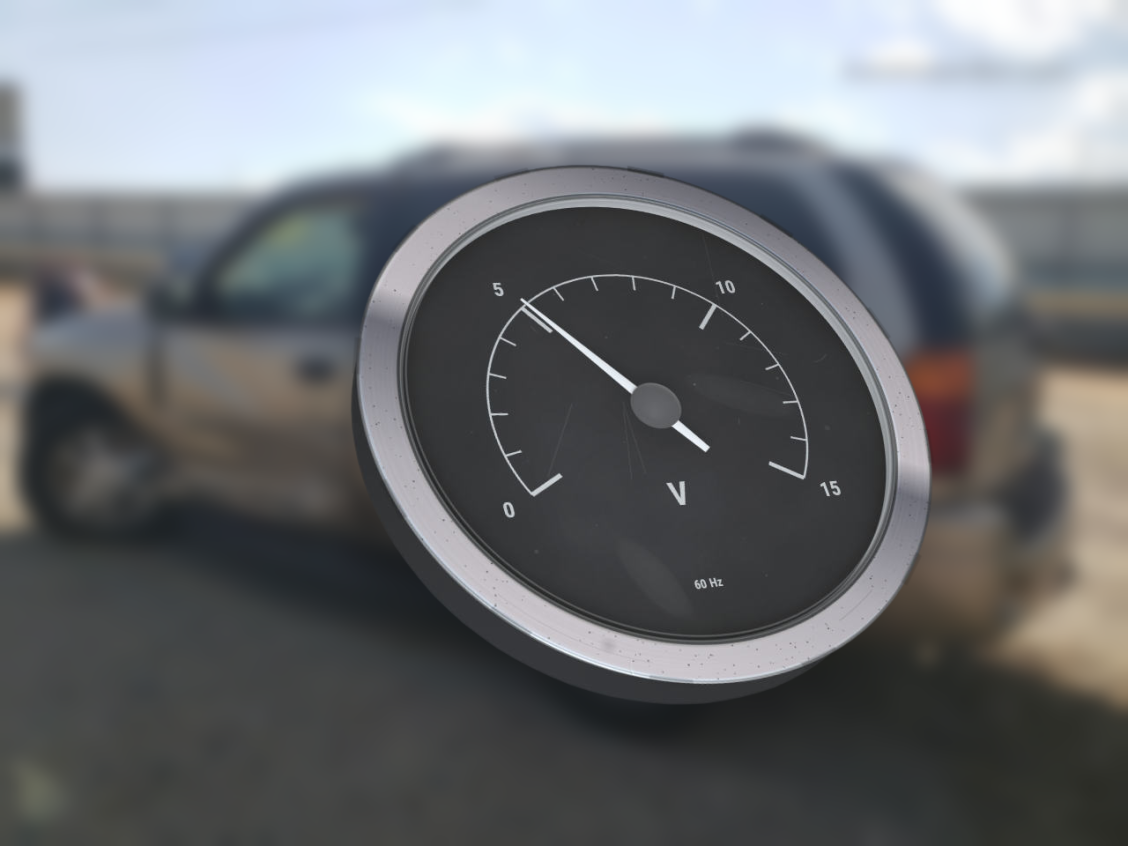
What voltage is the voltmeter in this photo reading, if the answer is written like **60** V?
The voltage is **5** V
